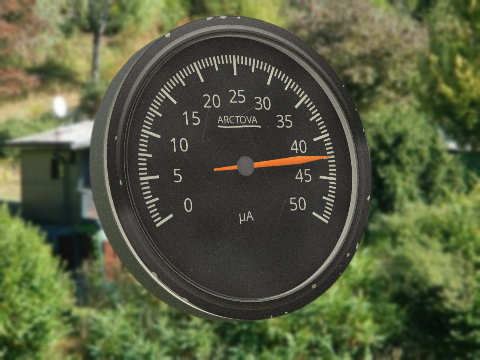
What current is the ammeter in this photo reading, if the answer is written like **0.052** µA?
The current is **42.5** µA
